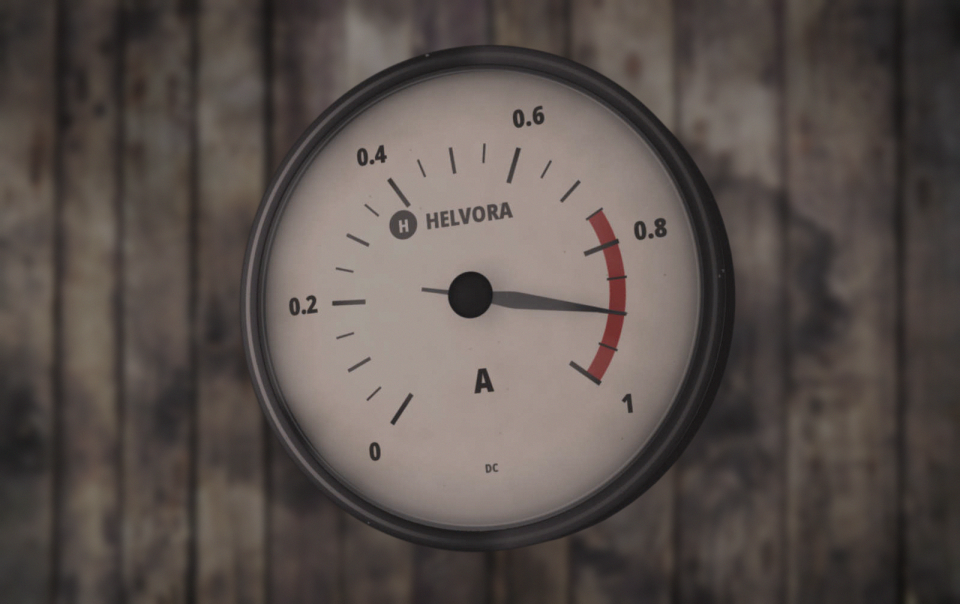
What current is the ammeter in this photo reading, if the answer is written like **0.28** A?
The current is **0.9** A
